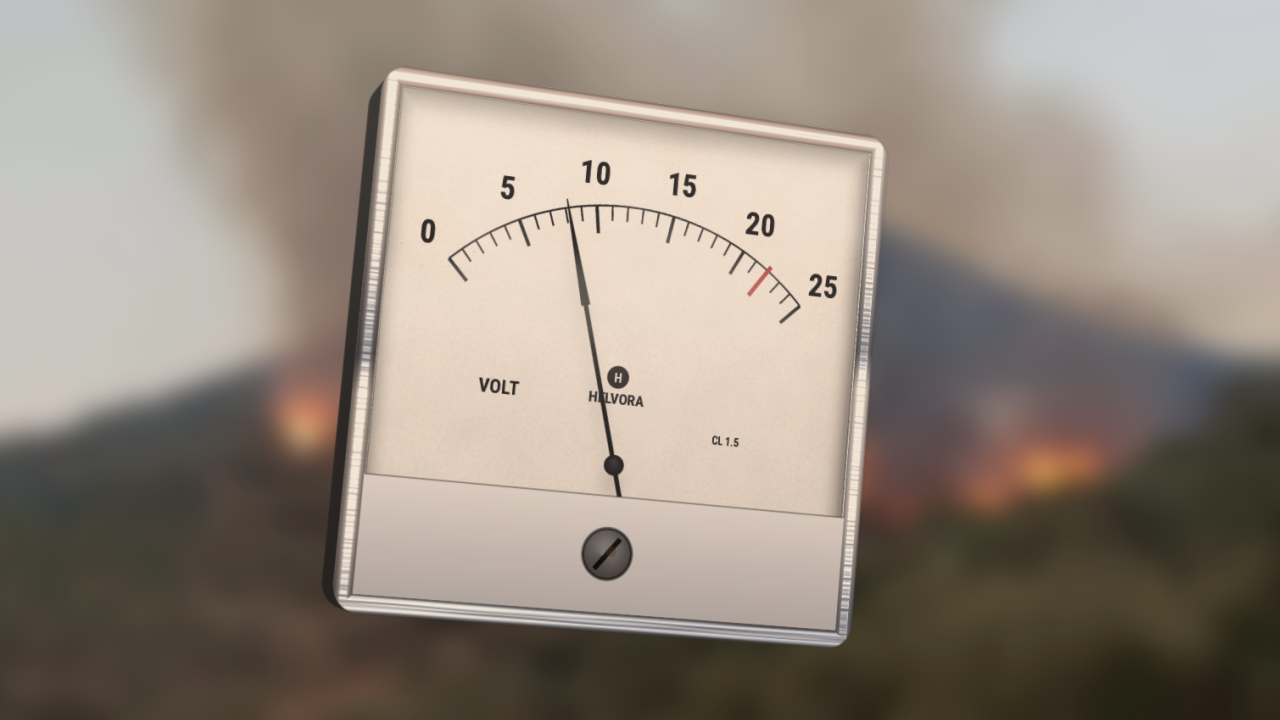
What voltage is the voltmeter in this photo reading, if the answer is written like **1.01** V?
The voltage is **8** V
